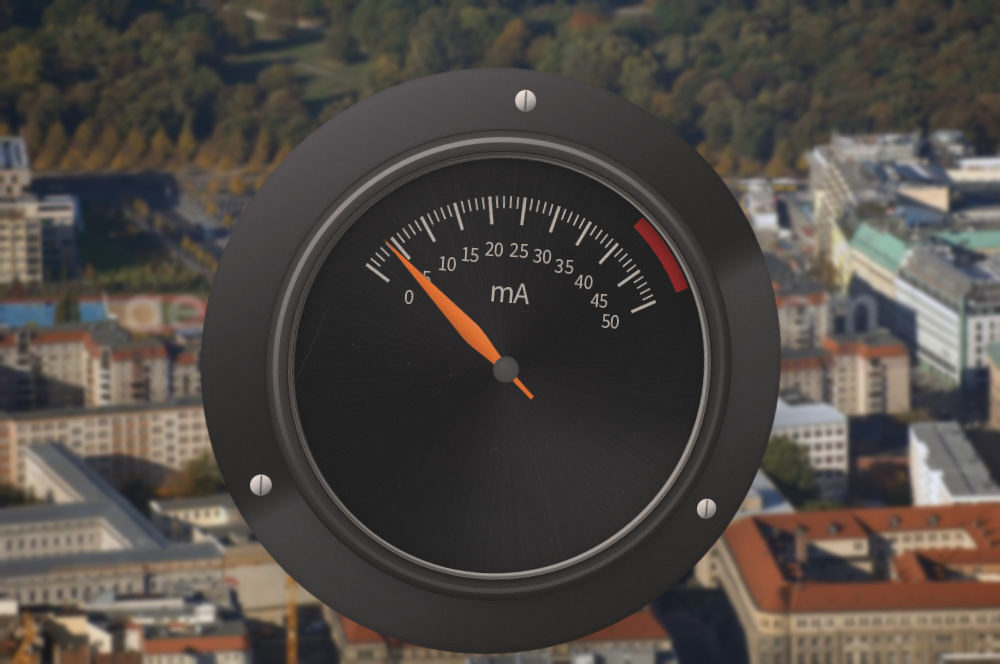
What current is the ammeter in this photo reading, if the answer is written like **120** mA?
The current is **4** mA
